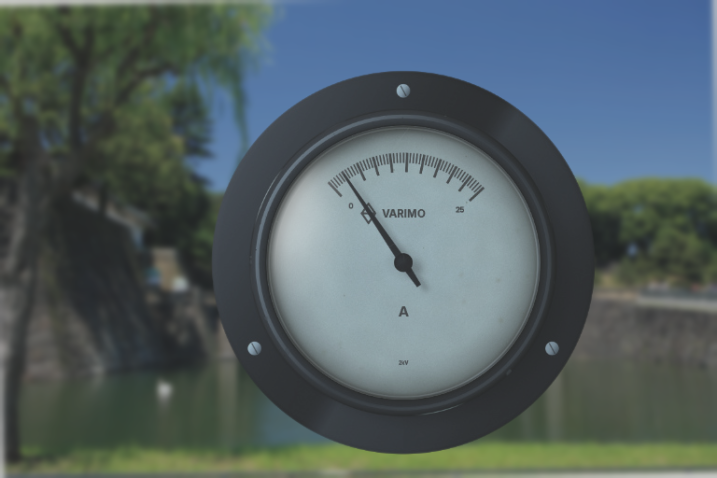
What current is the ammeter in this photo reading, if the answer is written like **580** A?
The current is **2.5** A
